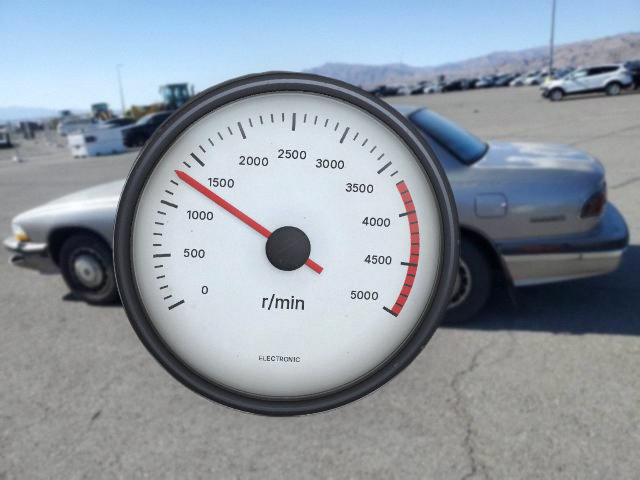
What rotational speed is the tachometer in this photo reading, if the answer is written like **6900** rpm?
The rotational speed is **1300** rpm
